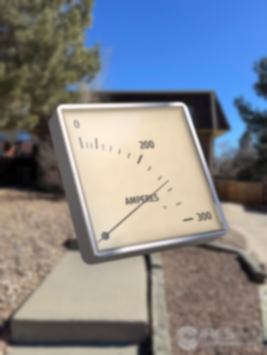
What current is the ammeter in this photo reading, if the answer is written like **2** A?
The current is **250** A
